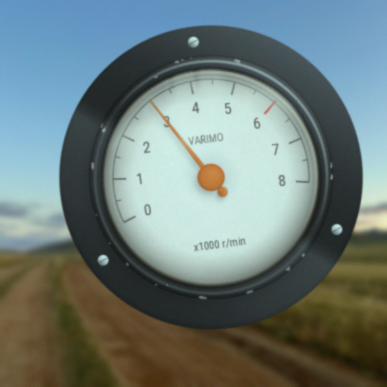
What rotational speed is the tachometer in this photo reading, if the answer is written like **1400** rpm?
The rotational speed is **3000** rpm
